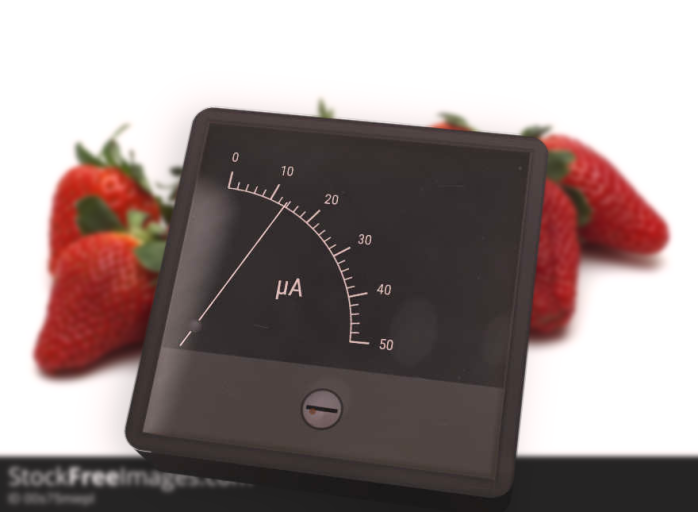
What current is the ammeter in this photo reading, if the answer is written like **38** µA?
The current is **14** µA
